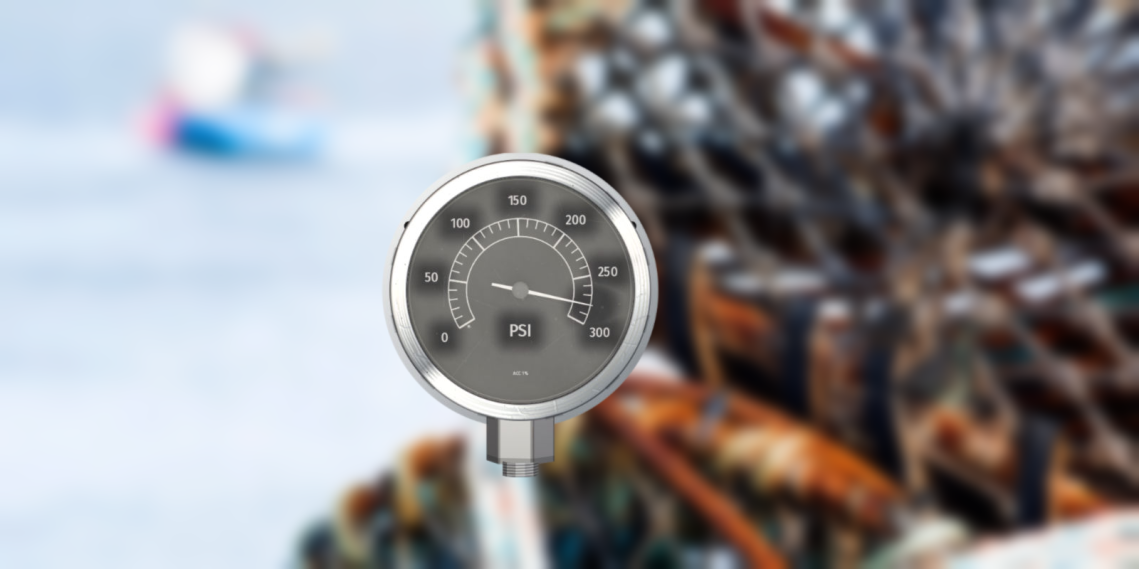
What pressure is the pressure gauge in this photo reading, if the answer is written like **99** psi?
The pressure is **280** psi
